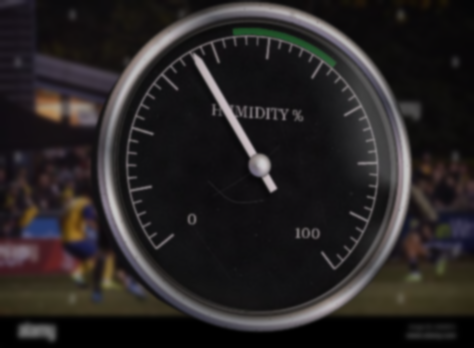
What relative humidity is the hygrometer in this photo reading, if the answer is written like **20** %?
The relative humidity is **36** %
